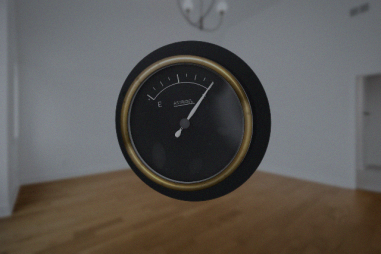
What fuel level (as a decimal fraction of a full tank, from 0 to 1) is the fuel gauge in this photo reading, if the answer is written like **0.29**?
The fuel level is **1**
